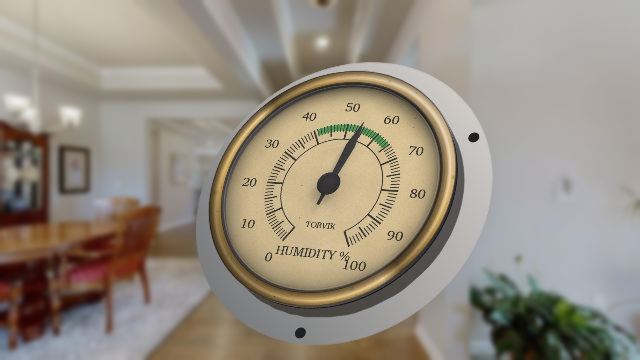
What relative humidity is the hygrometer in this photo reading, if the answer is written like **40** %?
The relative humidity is **55** %
